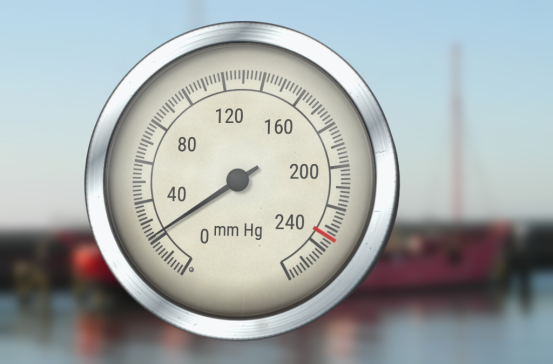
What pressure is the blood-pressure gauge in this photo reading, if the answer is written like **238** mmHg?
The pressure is **22** mmHg
